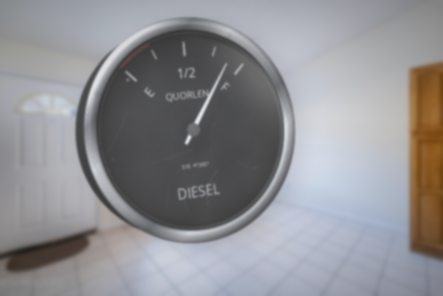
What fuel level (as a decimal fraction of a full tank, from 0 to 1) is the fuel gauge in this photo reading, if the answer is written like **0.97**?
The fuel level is **0.875**
